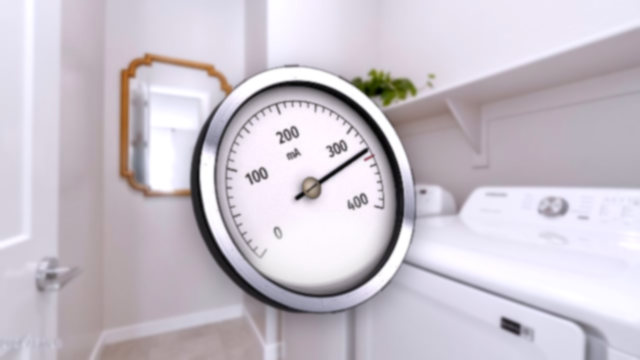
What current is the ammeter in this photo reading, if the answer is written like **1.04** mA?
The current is **330** mA
